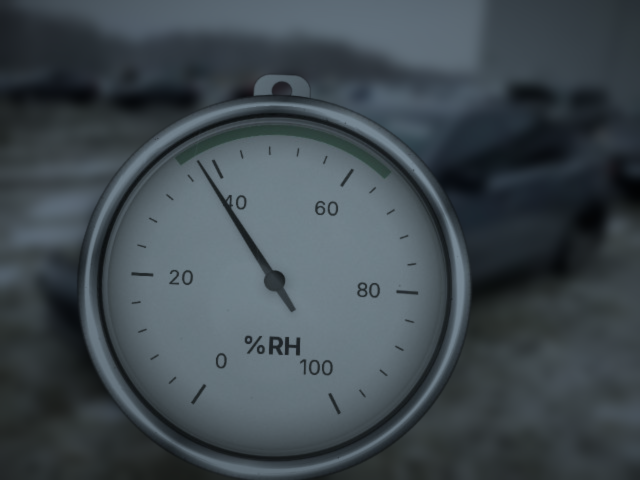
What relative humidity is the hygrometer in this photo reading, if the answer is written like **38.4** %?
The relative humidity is **38** %
